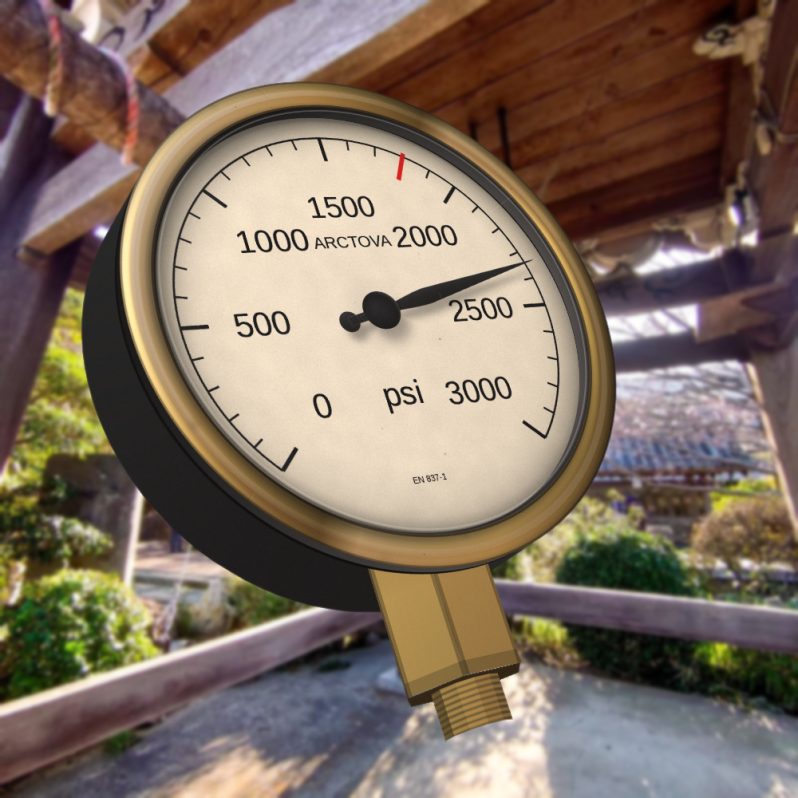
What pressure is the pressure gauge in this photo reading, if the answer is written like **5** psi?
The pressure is **2350** psi
